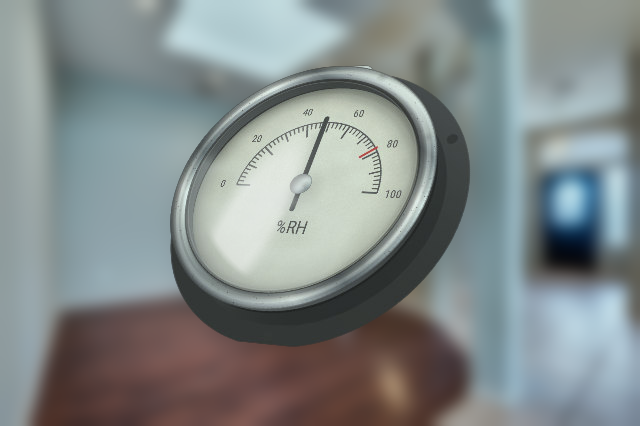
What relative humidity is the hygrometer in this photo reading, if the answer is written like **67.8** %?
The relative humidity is **50** %
